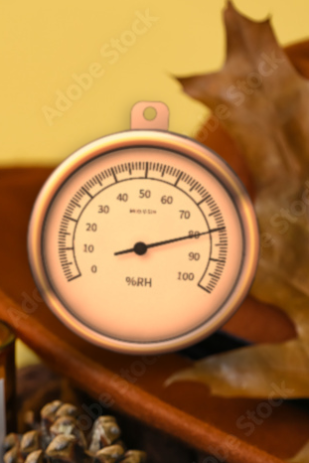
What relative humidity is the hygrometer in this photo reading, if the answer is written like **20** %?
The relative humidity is **80** %
